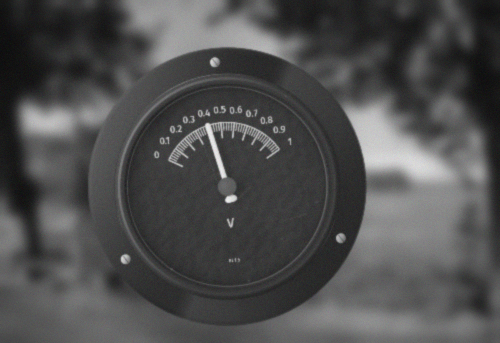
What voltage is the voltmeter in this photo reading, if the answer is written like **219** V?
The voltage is **0.4** V
